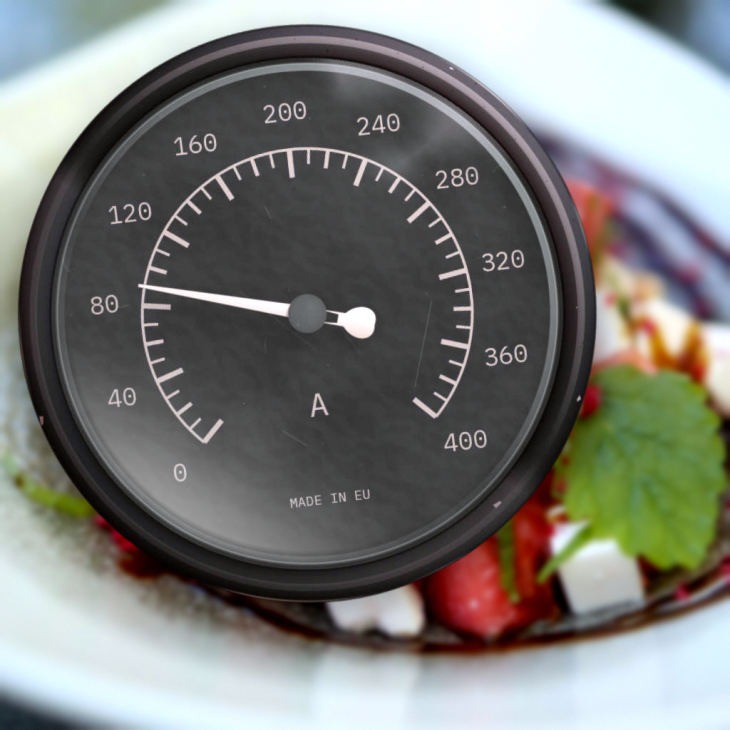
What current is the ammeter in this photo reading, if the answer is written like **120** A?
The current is **90** A
